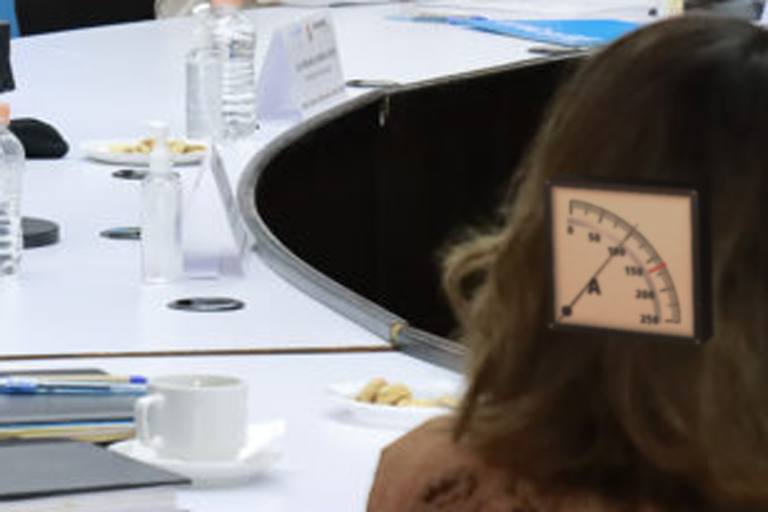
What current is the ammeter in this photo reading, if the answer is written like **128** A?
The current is **100** A
